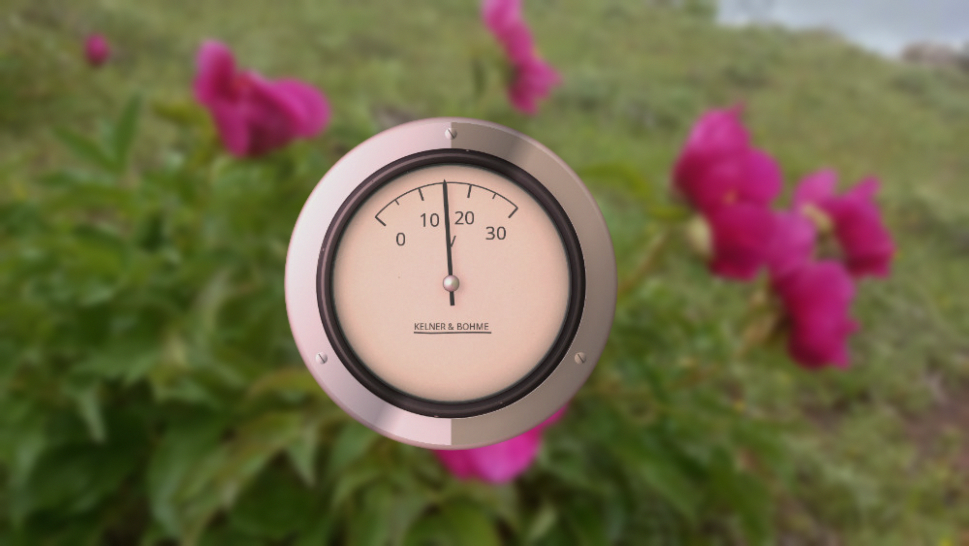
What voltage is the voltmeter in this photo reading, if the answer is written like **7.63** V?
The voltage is **15** V
